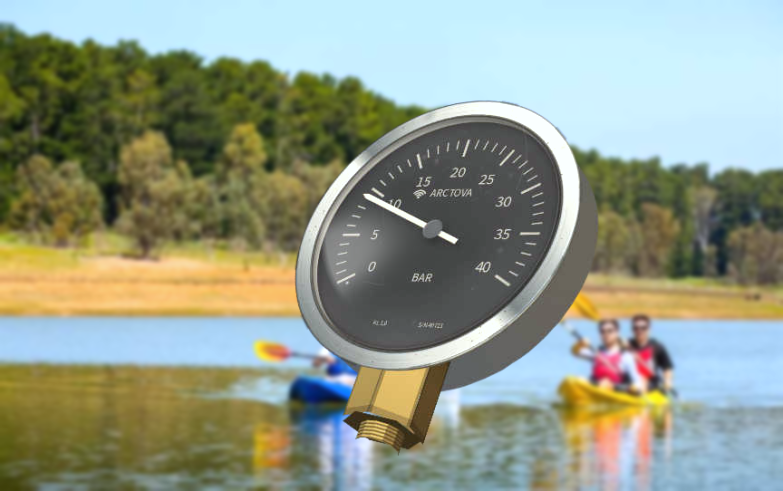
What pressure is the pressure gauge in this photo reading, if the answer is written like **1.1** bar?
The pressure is **9** bar
